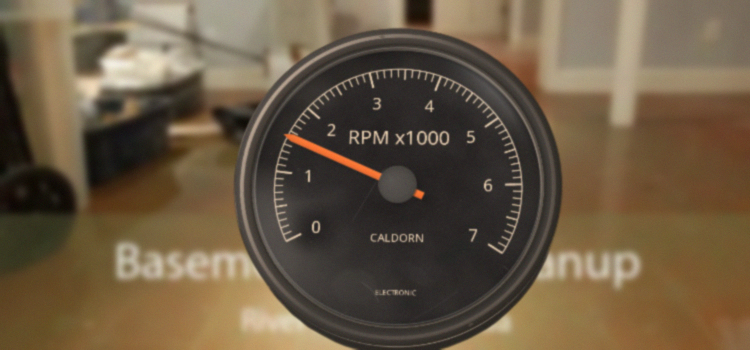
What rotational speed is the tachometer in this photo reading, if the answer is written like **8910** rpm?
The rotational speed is **1500** rpm
